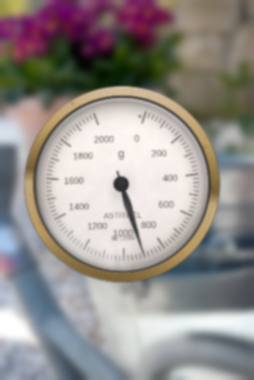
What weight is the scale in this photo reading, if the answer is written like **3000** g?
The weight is **900** g
